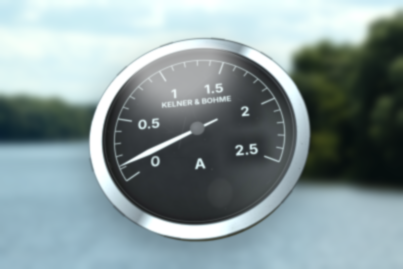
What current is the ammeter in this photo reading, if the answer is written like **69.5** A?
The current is **0.1** A
